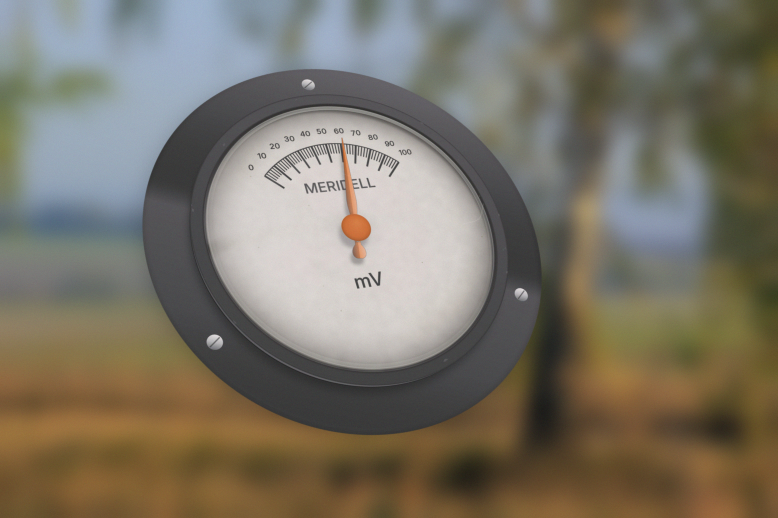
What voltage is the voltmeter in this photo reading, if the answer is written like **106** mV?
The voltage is **60** mV
